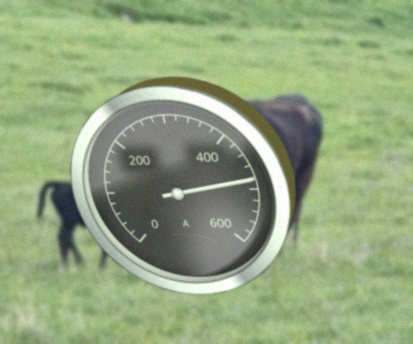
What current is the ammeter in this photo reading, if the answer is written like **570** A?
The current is **480** A
